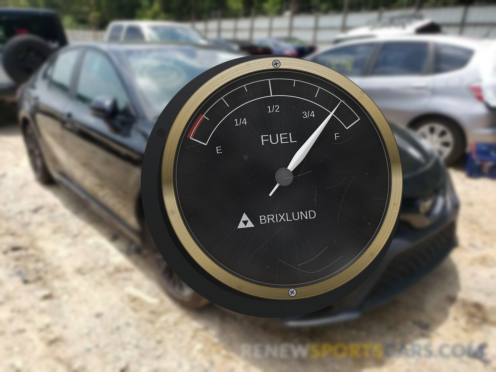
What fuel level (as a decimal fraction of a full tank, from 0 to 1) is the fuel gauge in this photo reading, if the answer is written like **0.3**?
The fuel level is **0.875**
